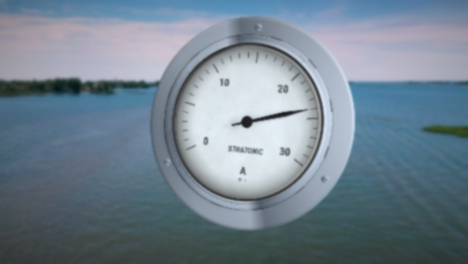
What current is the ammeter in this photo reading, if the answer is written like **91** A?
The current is **24** A
